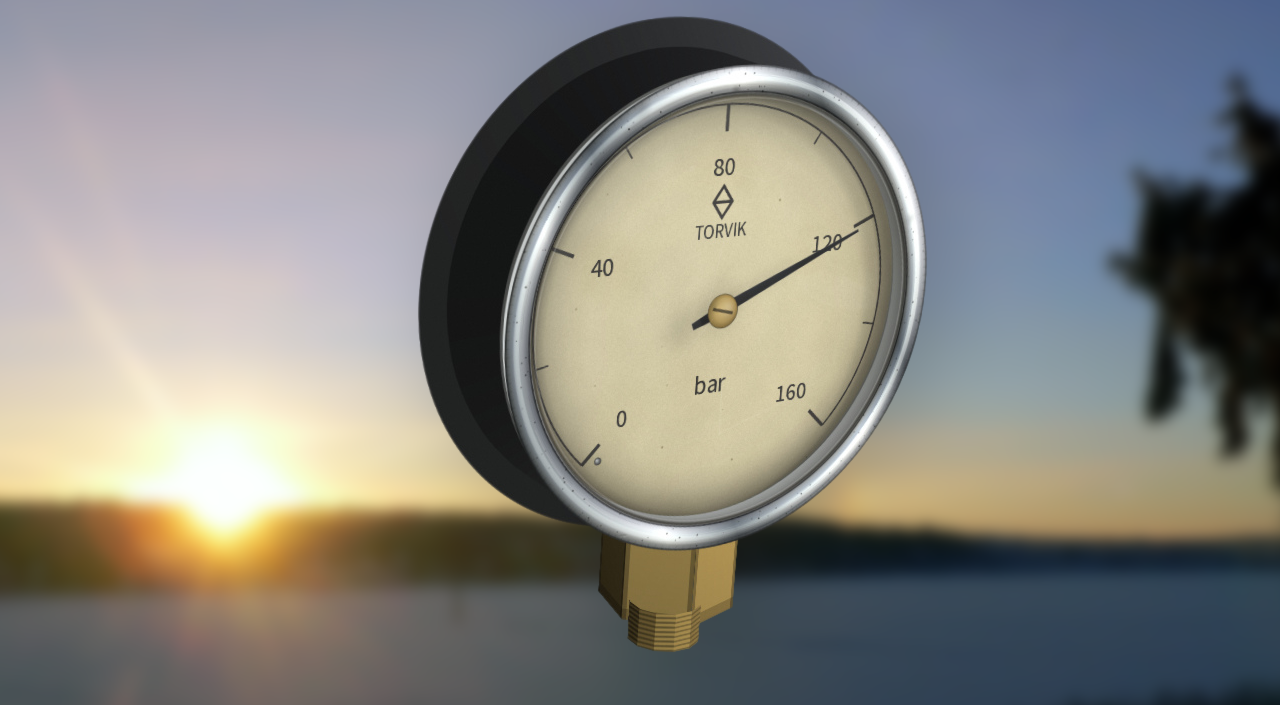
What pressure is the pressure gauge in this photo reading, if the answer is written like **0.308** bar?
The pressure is **120** bar
